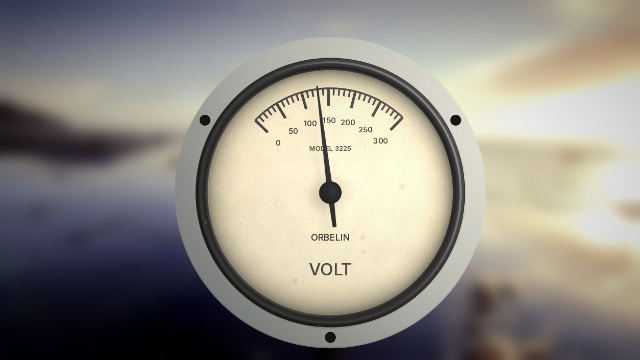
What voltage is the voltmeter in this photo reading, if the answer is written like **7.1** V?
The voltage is **130** V
